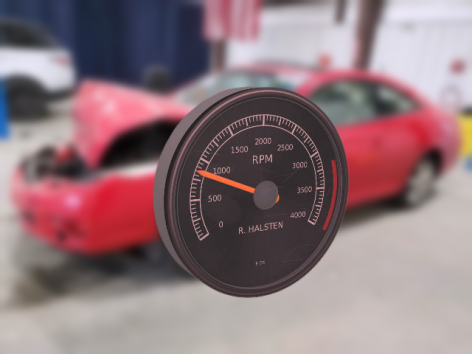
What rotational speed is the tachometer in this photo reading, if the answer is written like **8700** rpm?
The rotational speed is **850** rpm
